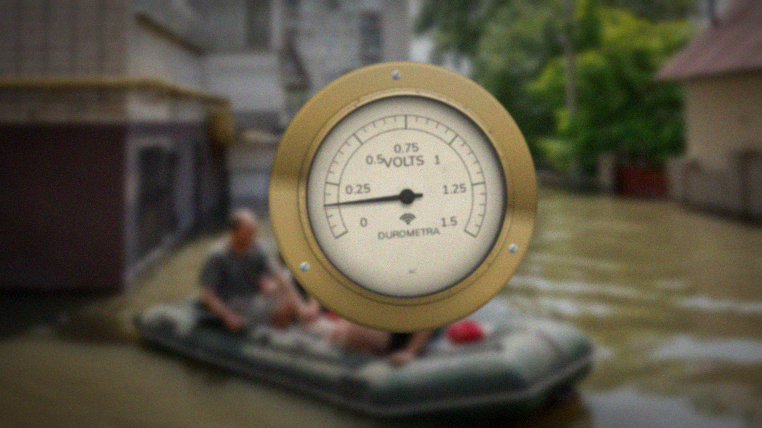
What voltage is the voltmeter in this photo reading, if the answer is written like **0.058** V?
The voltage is **0.15** V
